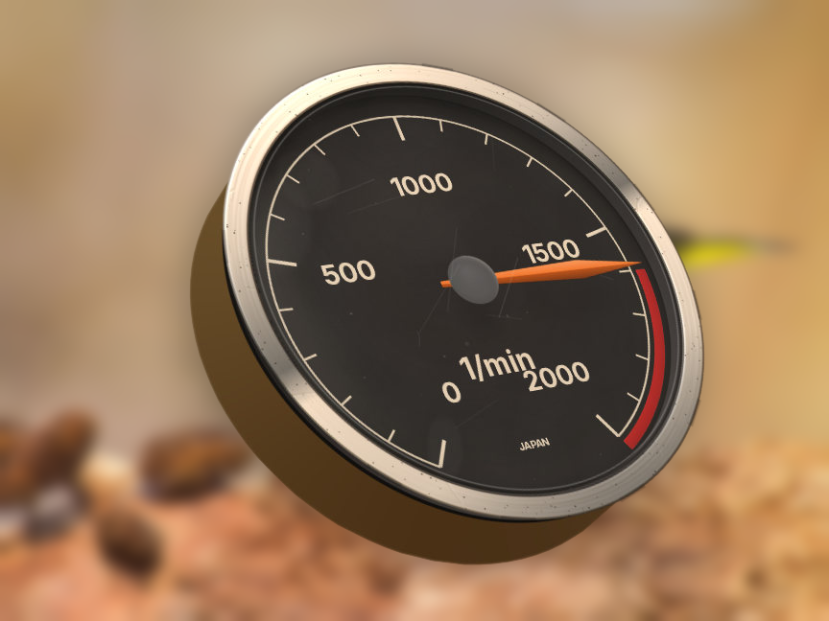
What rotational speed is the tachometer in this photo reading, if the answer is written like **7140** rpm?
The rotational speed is **1600** rpm
